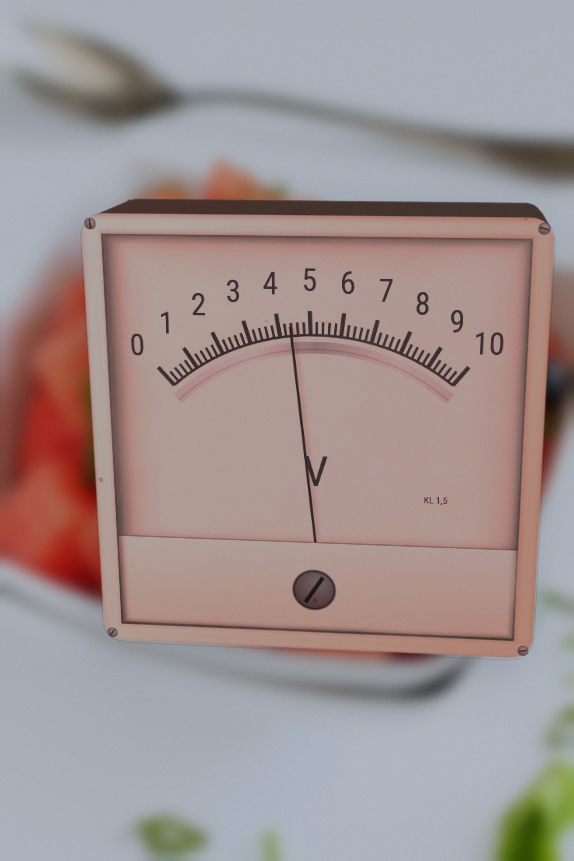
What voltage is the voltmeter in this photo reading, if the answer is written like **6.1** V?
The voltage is **4.4** V
